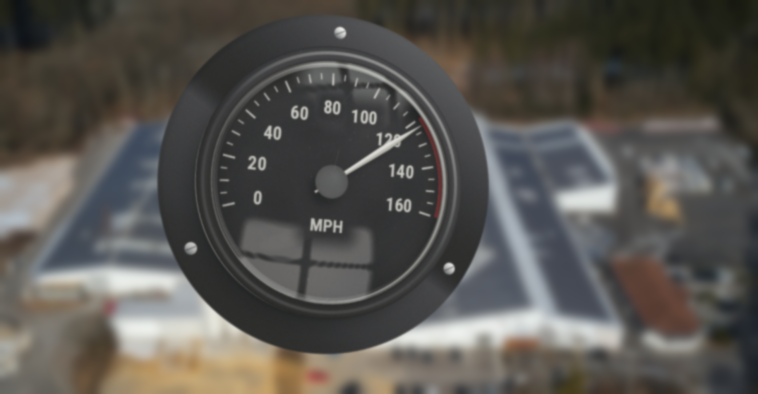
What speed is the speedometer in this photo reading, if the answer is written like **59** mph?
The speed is **122.5** mph
